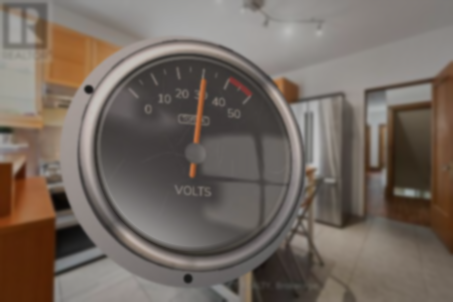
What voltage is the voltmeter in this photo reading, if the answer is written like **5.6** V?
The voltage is **30** V
